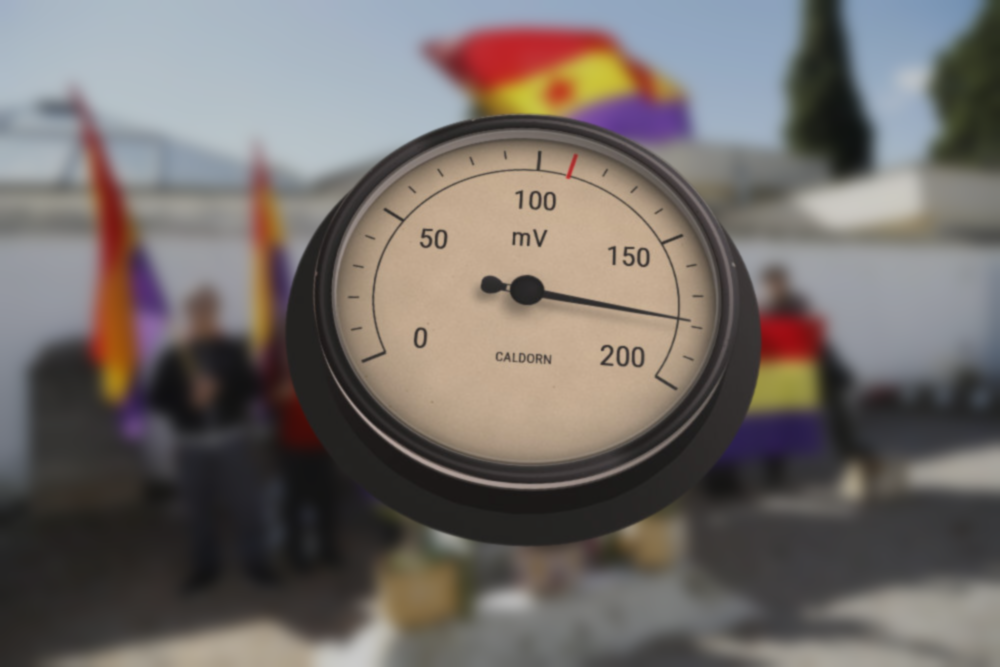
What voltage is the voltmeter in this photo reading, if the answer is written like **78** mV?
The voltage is **180** mV
